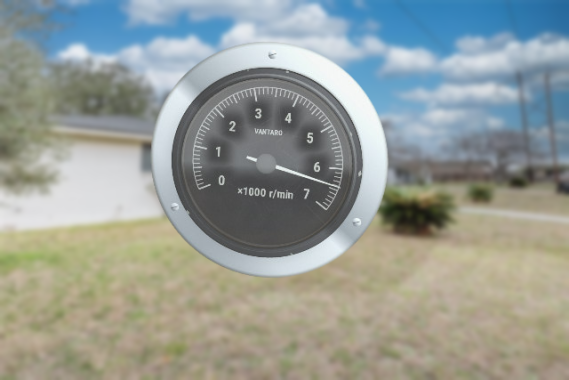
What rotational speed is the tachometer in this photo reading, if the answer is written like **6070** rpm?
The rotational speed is **6400** rpm
